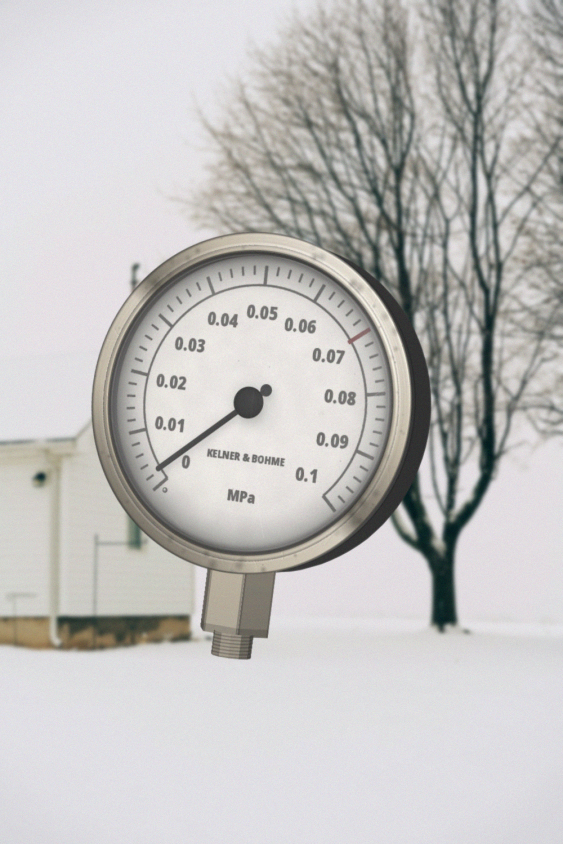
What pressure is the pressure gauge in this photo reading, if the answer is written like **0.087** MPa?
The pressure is **0.002** MPa
